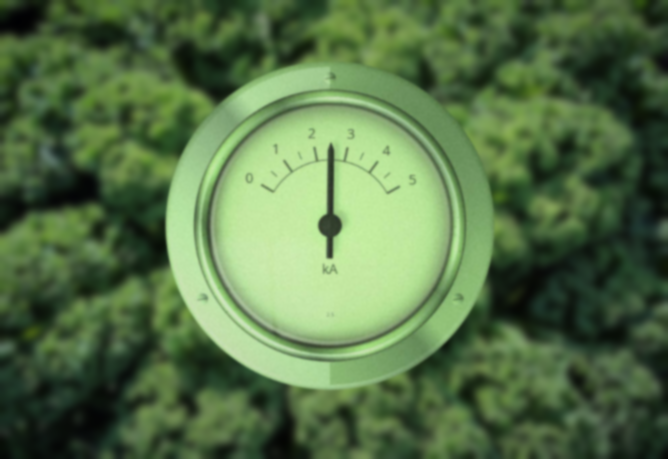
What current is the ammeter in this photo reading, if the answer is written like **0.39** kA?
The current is **2.5** kA
